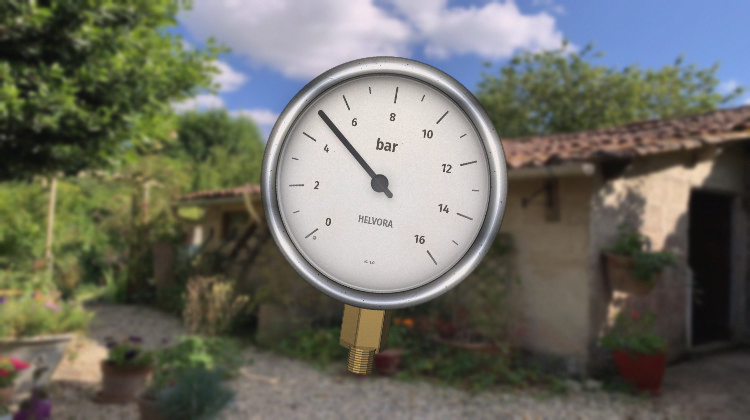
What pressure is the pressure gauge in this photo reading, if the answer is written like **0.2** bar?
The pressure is **5** bar
